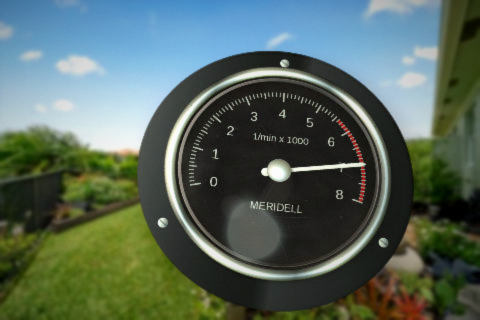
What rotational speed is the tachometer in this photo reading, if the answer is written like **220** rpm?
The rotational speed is **7000** rpm
